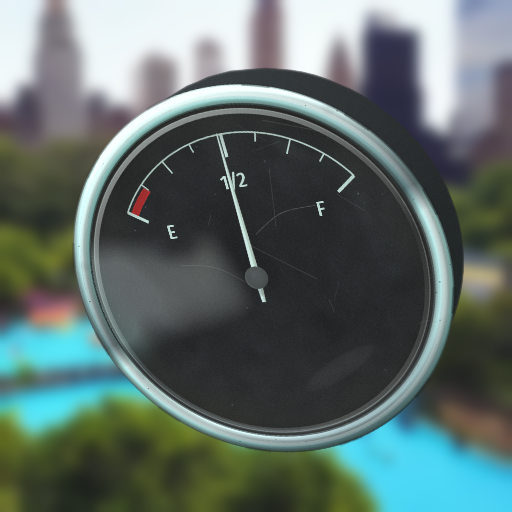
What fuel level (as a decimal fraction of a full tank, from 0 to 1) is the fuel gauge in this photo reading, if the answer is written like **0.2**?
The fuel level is **0.5**
